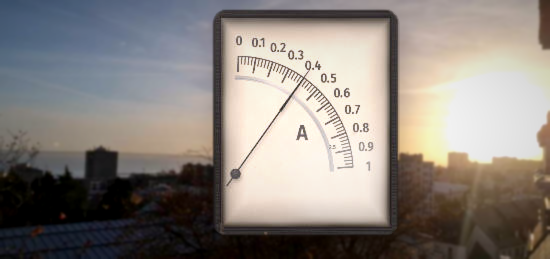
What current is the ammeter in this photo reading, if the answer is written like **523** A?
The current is **0.4** A
